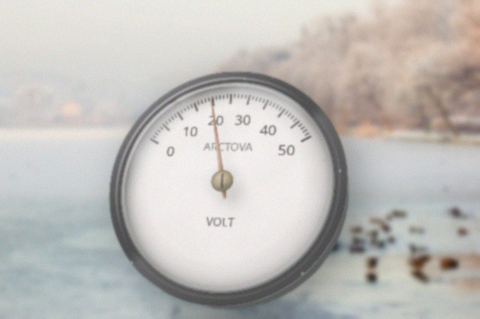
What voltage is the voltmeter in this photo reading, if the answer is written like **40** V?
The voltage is **20** V
